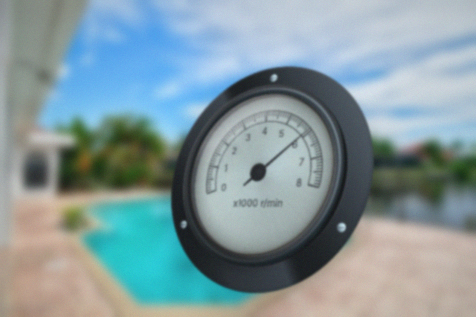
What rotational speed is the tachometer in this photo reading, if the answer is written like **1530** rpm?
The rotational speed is **6000** rpm
